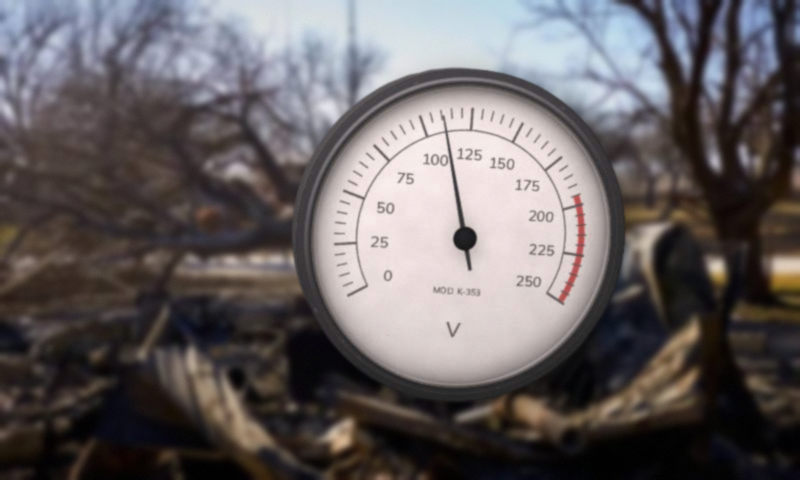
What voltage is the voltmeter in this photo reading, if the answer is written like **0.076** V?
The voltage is **110** V
